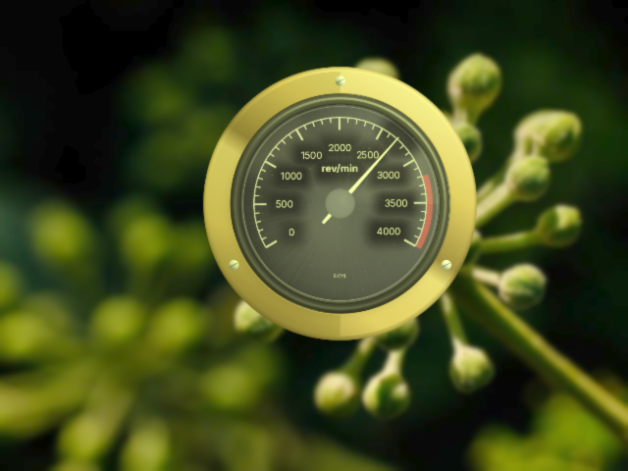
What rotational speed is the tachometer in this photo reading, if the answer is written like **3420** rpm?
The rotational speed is **2700** rpm
